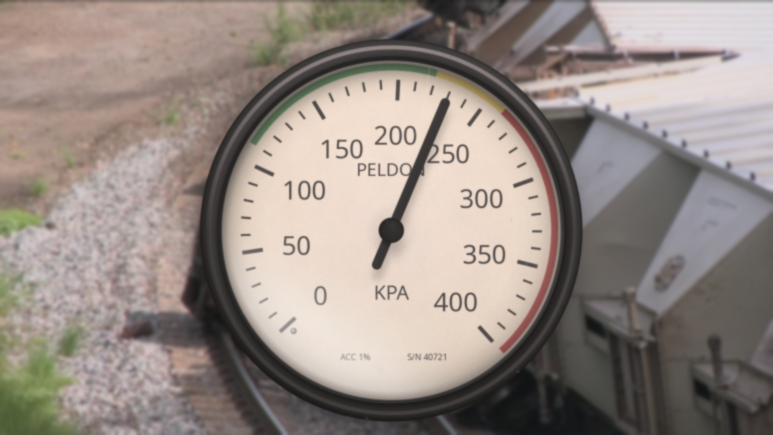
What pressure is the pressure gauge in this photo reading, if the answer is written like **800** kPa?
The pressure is **230** kPa
